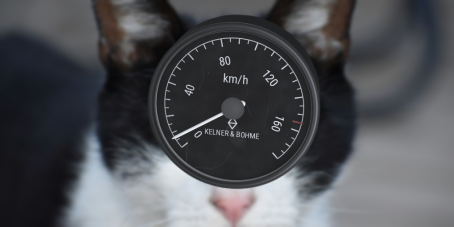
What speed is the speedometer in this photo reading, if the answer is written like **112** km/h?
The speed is **7.5** km/h
